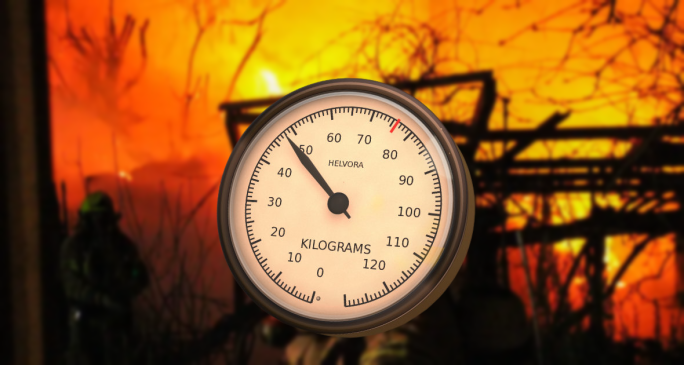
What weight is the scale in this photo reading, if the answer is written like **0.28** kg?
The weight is **48** kg
